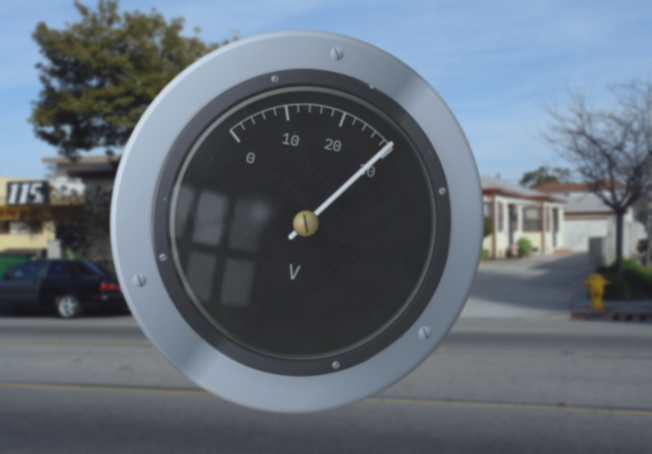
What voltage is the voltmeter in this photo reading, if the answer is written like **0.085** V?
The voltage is **29** V
